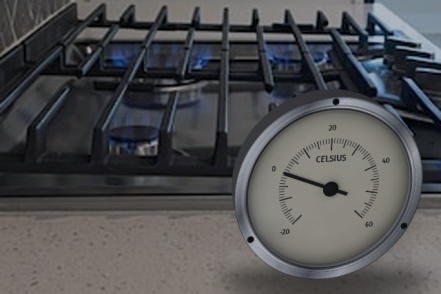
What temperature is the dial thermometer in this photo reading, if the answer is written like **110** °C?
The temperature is **0** °C
